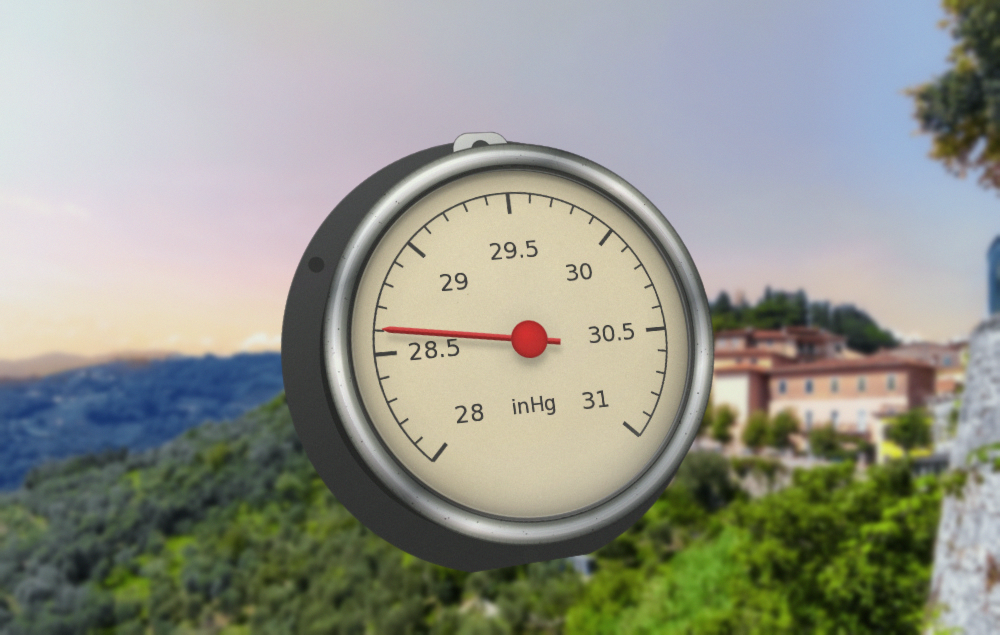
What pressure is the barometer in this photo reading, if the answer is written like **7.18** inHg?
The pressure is **28.6** inHg
